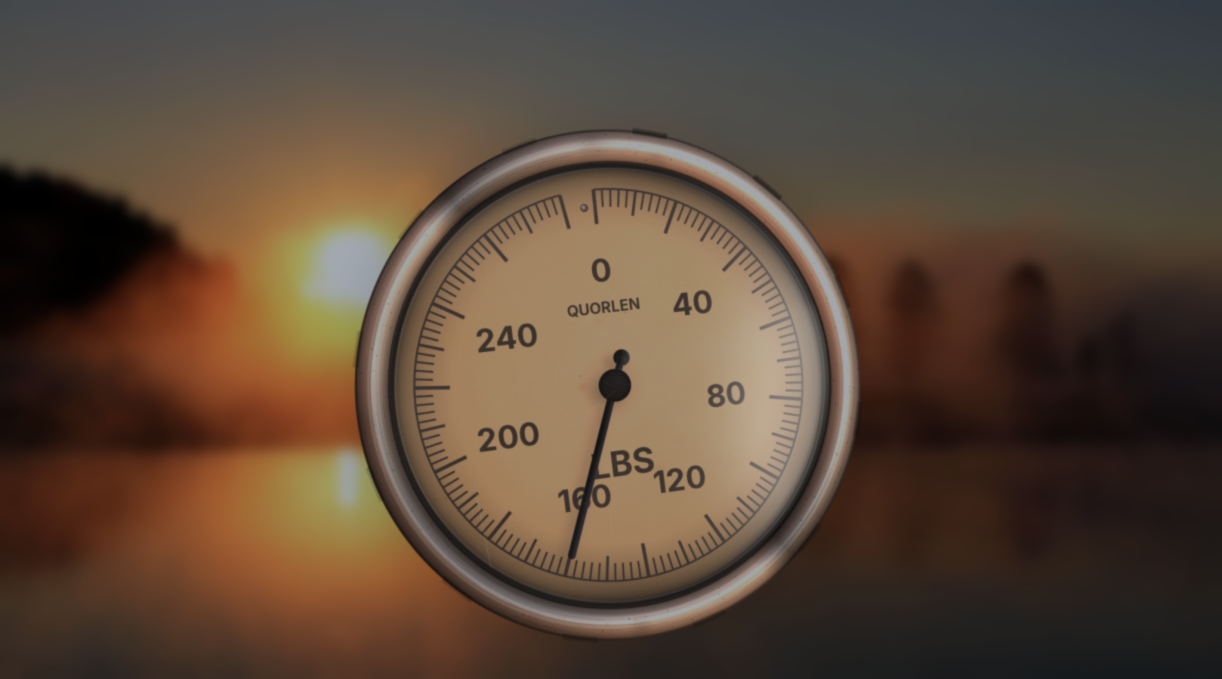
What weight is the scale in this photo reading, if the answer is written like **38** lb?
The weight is **160** lb
